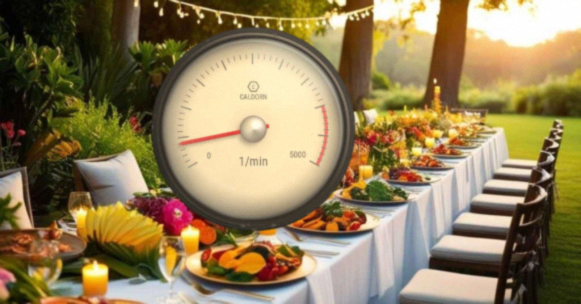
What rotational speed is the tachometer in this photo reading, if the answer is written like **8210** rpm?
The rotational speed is **400** rpm
